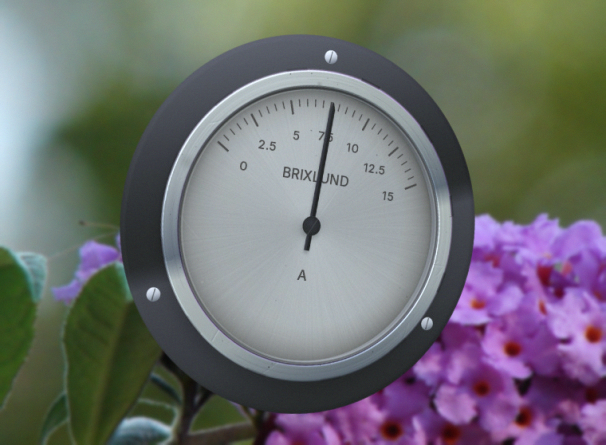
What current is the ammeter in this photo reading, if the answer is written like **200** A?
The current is **7.5** A
